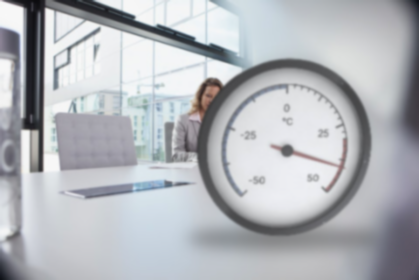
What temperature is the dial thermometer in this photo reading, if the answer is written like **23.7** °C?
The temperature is **40** °C
